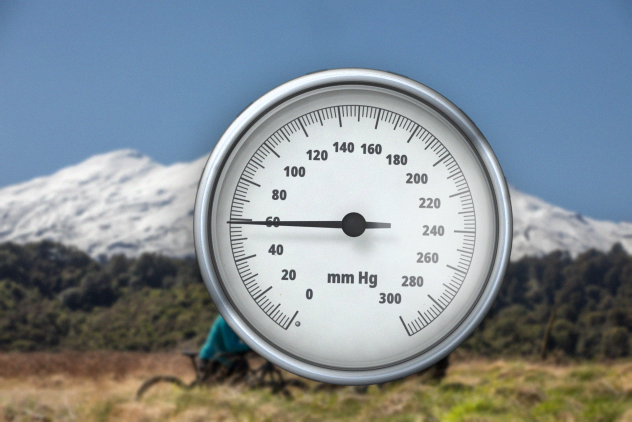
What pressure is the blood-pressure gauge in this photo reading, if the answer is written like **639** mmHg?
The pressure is **58** mmHg
